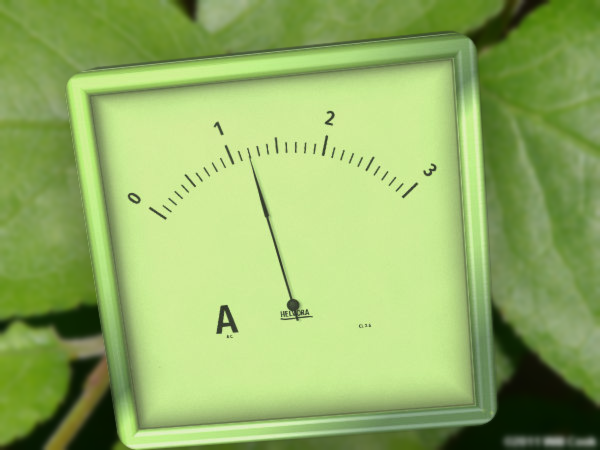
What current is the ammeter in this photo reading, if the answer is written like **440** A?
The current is **1.2** A
